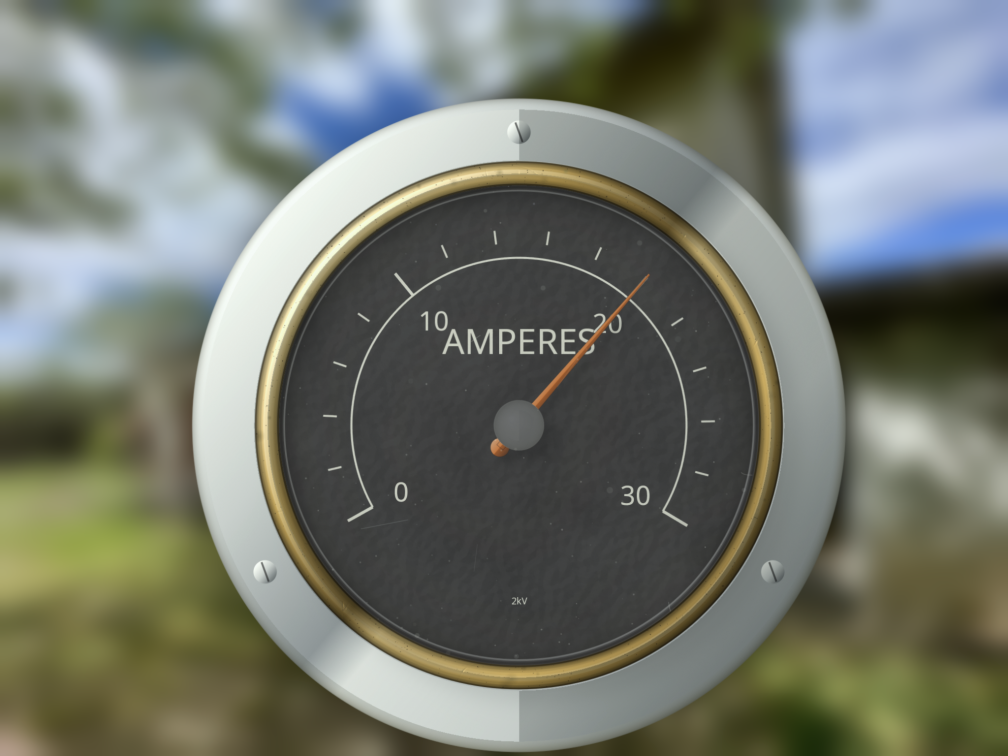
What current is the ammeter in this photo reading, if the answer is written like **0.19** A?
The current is **20** A
